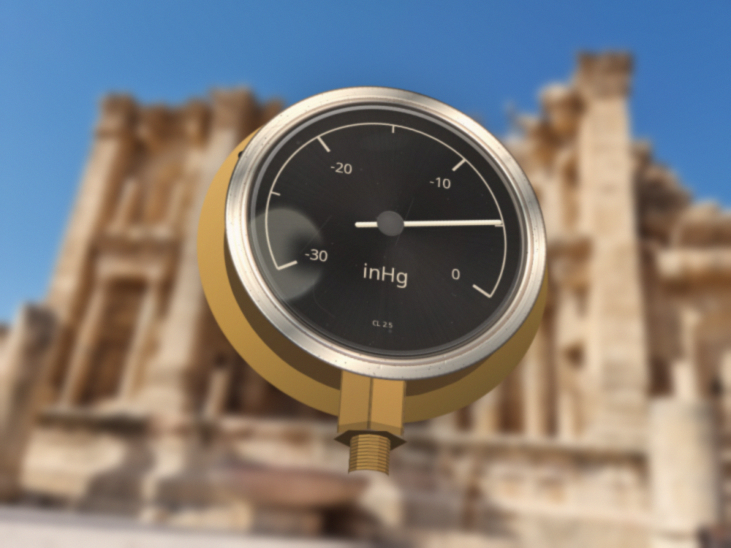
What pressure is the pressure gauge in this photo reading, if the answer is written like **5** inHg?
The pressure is **-5** inHg
